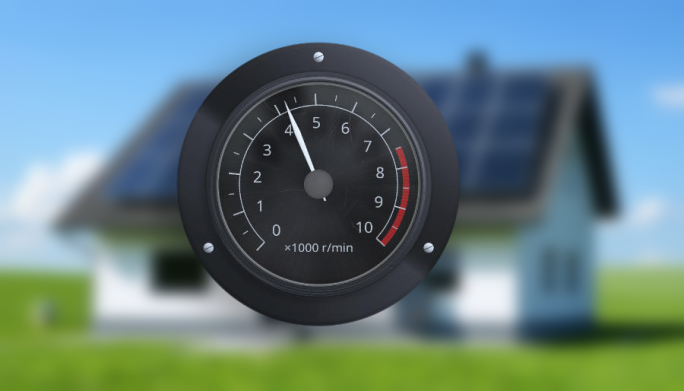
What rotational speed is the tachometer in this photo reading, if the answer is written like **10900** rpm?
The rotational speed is **4250** rpm
